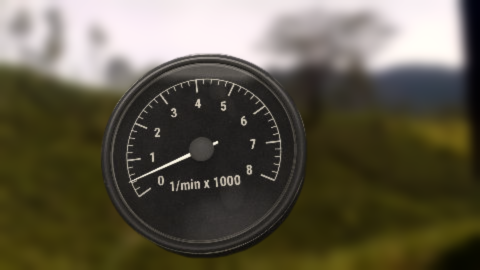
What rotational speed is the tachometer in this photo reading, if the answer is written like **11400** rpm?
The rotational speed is **400** rpm
